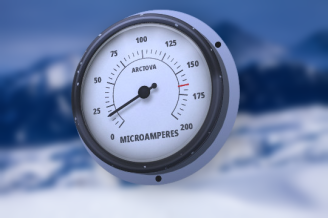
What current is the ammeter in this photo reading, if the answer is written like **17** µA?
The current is **15** µA
